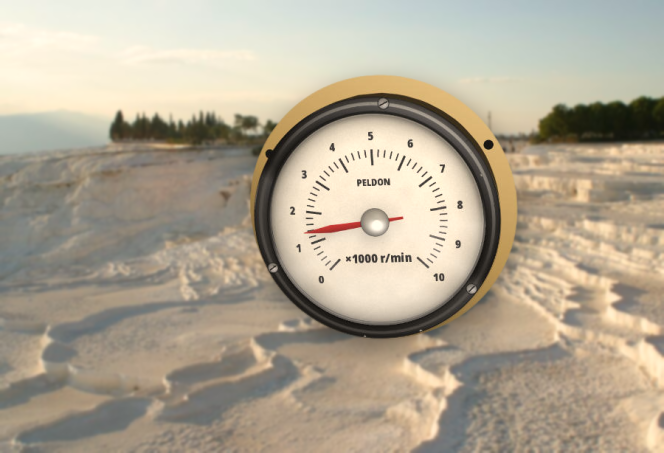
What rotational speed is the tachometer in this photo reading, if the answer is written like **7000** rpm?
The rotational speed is **1400** rpm
